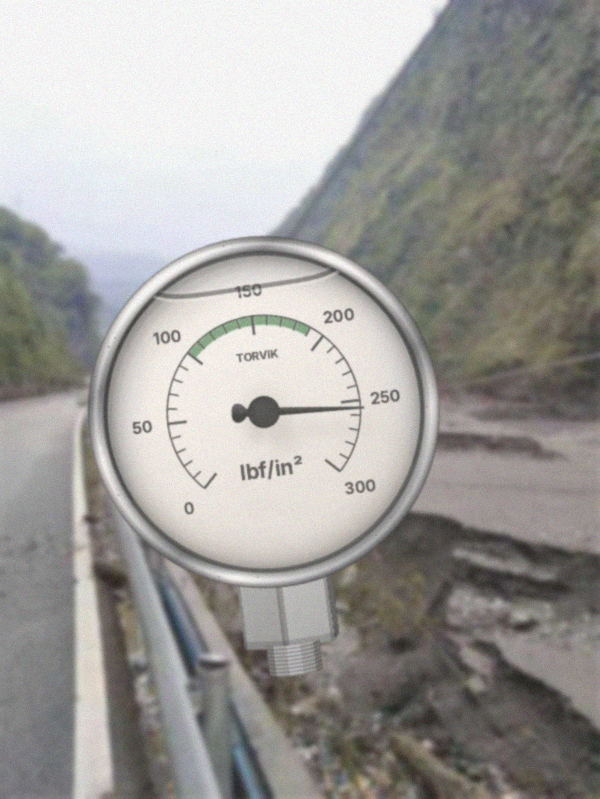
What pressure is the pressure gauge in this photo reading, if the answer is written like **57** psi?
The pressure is **255** psi
